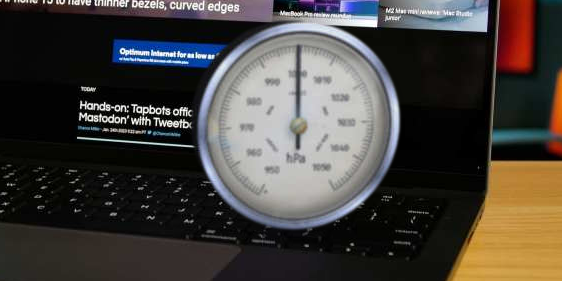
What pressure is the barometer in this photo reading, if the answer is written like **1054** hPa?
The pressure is **1000** hPa
